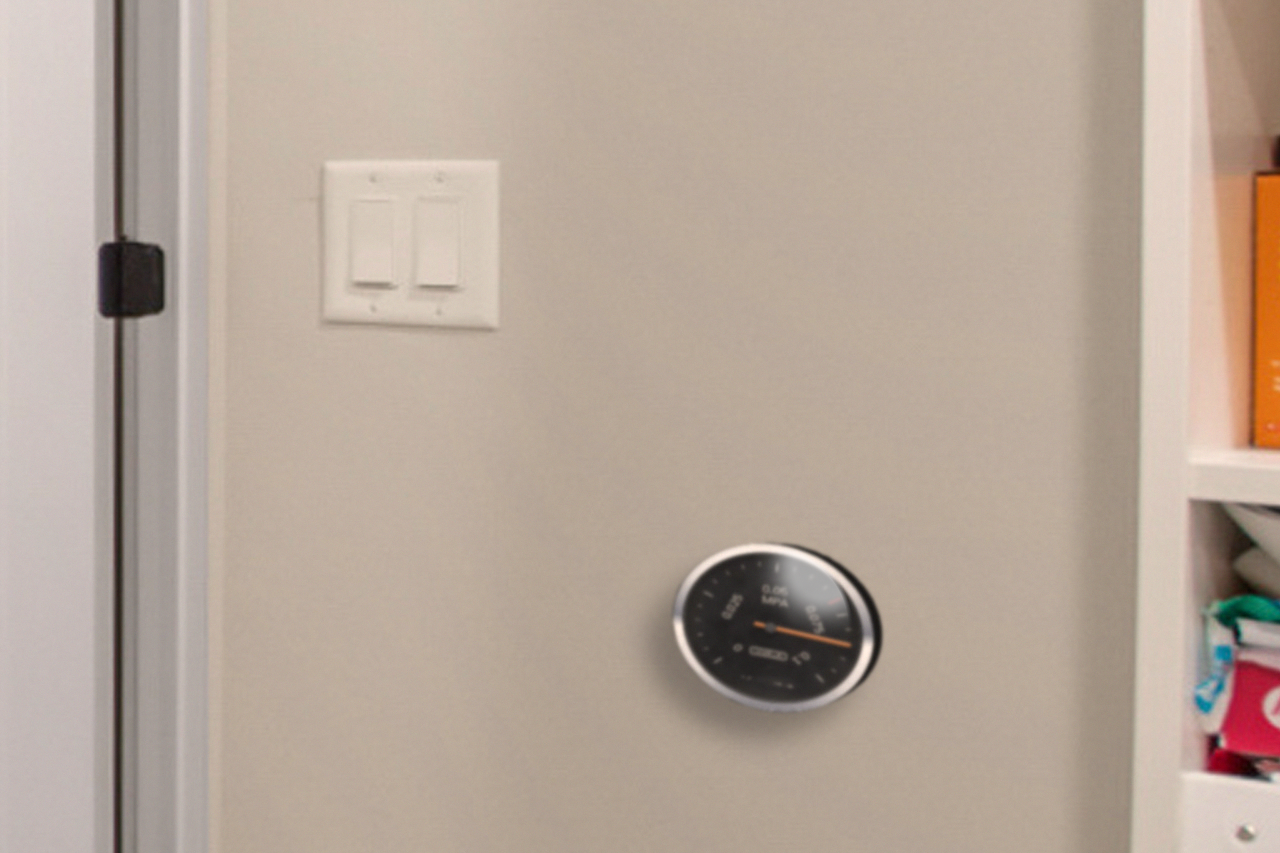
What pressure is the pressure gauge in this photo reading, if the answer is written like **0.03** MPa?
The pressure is **0.085** MPa
